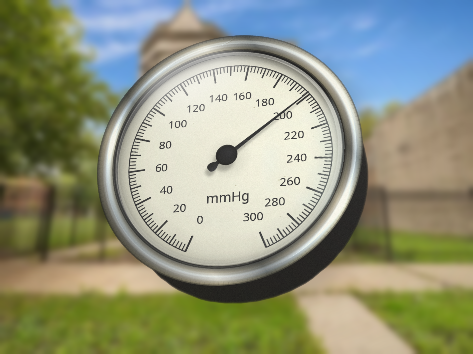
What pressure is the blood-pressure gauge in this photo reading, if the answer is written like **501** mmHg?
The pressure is **200** mmHg
